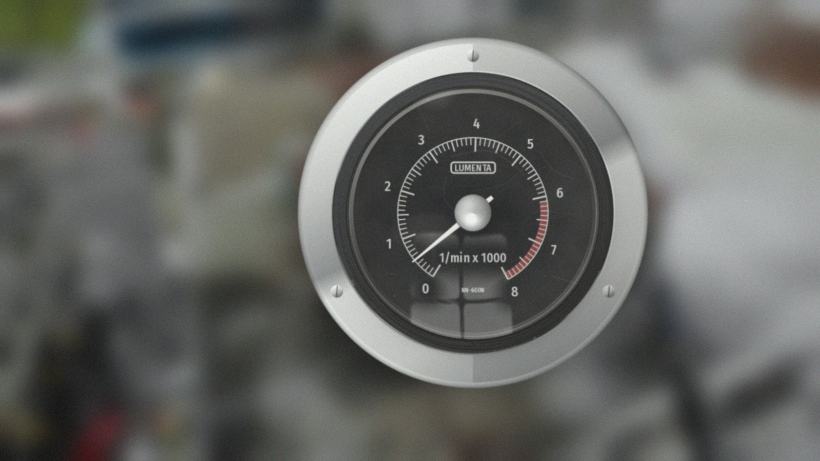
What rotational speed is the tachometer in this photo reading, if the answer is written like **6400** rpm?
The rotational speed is **500** rpm
